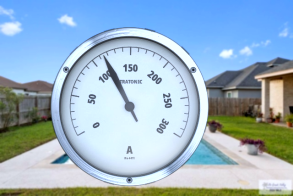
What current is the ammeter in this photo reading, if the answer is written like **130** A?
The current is **115** A
